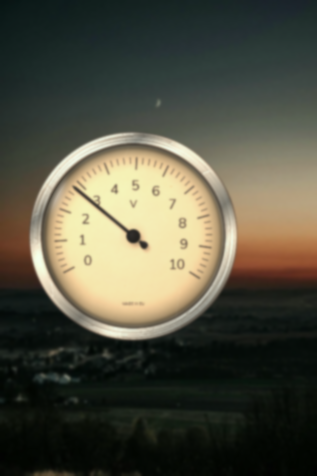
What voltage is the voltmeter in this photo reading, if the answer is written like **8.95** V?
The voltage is **2.8** V
